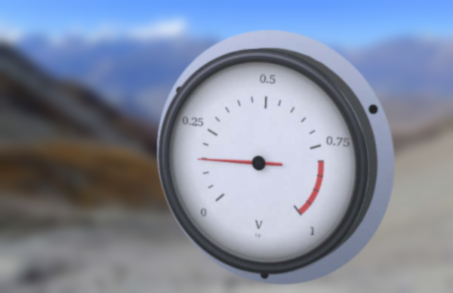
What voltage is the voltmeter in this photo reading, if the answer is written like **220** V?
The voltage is **0.15** V
